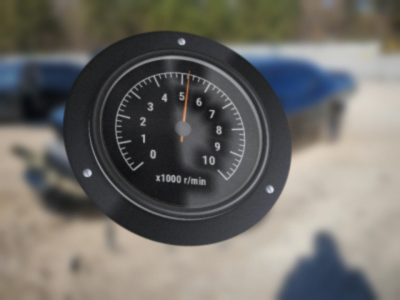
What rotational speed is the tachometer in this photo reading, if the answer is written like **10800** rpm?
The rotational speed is **5200** rpm
